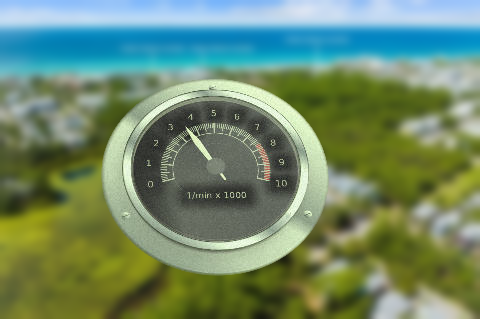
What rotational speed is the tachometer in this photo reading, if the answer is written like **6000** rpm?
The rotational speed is **3500** rpm
